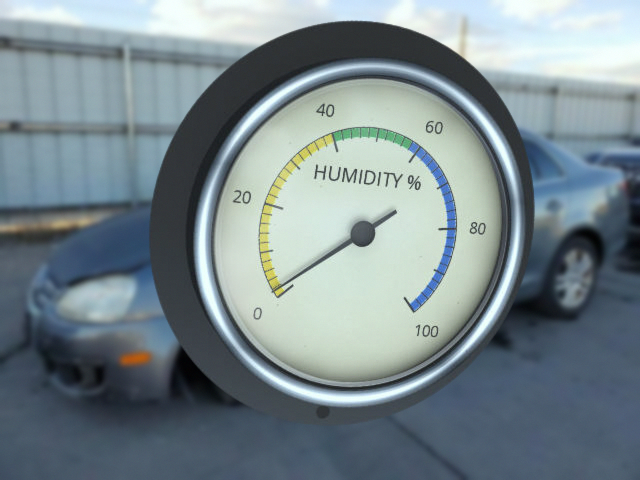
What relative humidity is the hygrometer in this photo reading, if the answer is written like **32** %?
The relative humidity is **2** %
